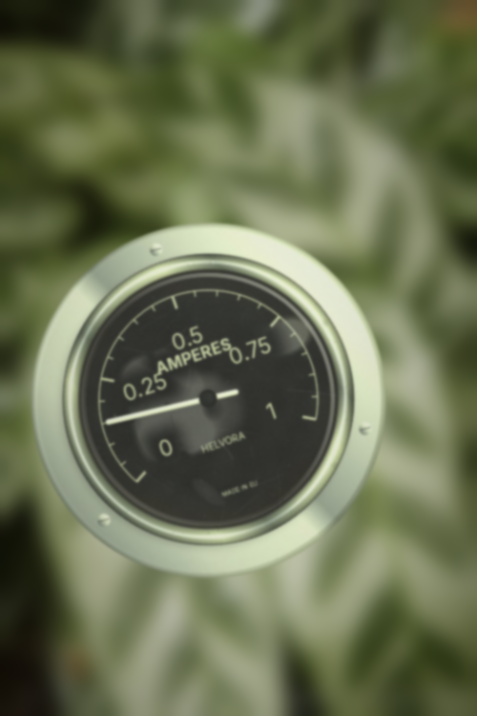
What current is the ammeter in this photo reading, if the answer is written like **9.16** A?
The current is **0.15** A
